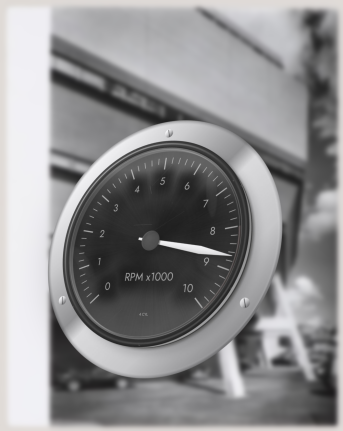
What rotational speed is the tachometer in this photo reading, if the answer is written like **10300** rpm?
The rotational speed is **8700** rpm
